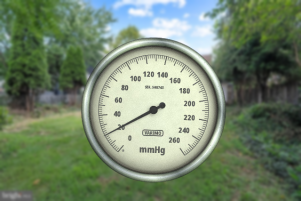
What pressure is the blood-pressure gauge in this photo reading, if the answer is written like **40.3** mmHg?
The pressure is **20** mmHg
